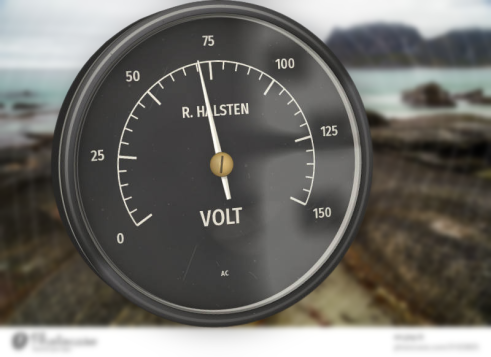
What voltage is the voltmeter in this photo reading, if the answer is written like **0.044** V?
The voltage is **70** V
